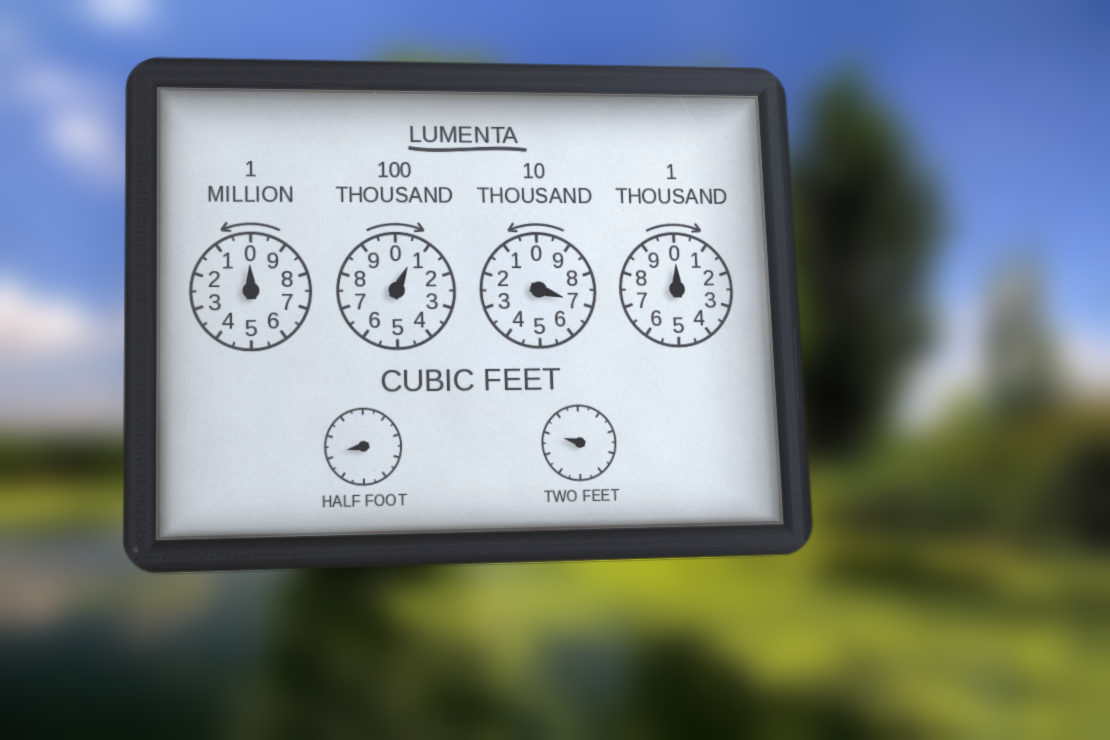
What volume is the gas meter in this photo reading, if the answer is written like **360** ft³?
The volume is **7000** ft³
